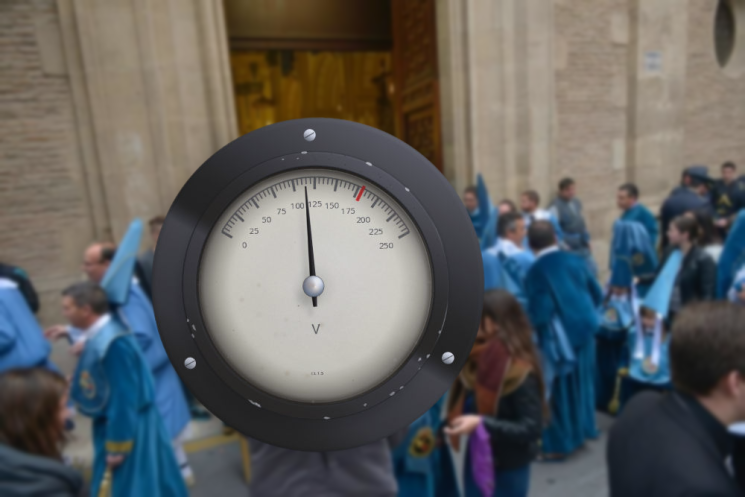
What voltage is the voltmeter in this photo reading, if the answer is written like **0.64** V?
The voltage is **115** V
